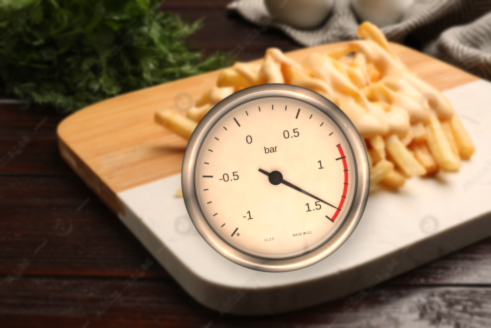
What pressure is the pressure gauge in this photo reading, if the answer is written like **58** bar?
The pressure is **1.4** bar
